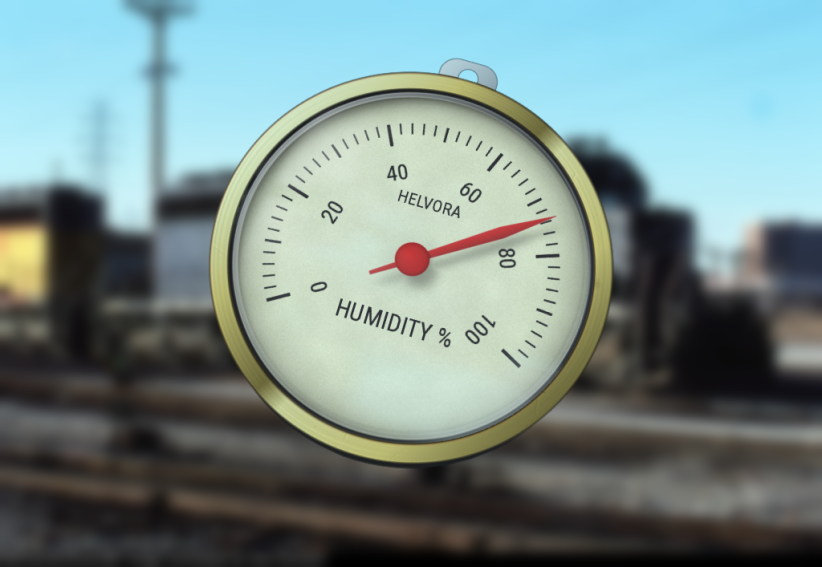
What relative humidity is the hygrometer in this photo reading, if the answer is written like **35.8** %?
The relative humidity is **74** %
